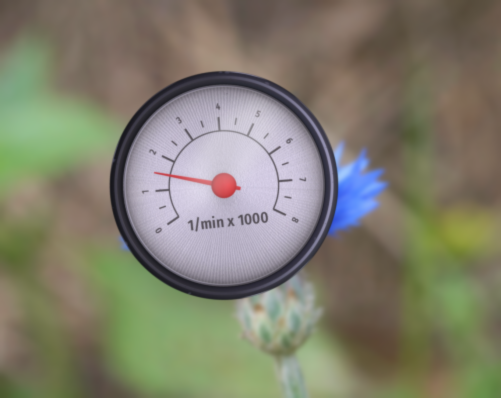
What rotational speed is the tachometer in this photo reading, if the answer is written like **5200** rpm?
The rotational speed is **1500** rpm
